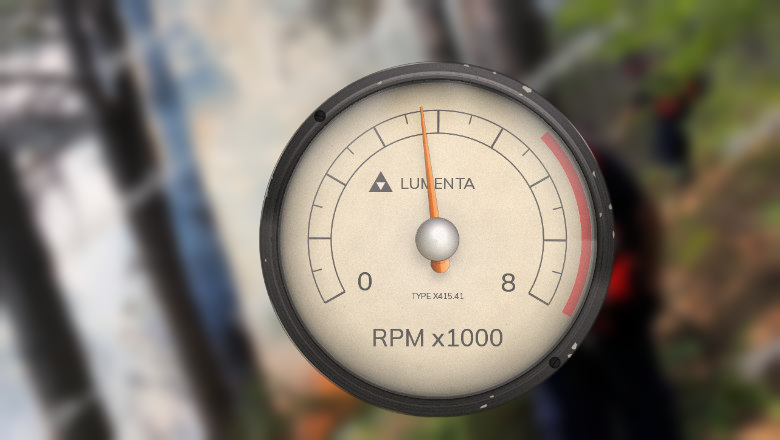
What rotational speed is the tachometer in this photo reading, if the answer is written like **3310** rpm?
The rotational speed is **3750** rpm
